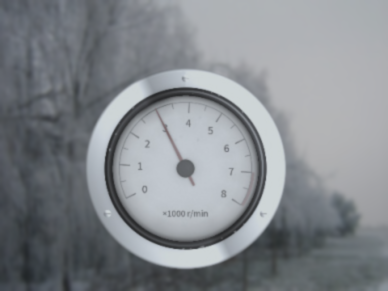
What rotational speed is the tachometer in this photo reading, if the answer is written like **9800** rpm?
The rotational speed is **3000** rpm
